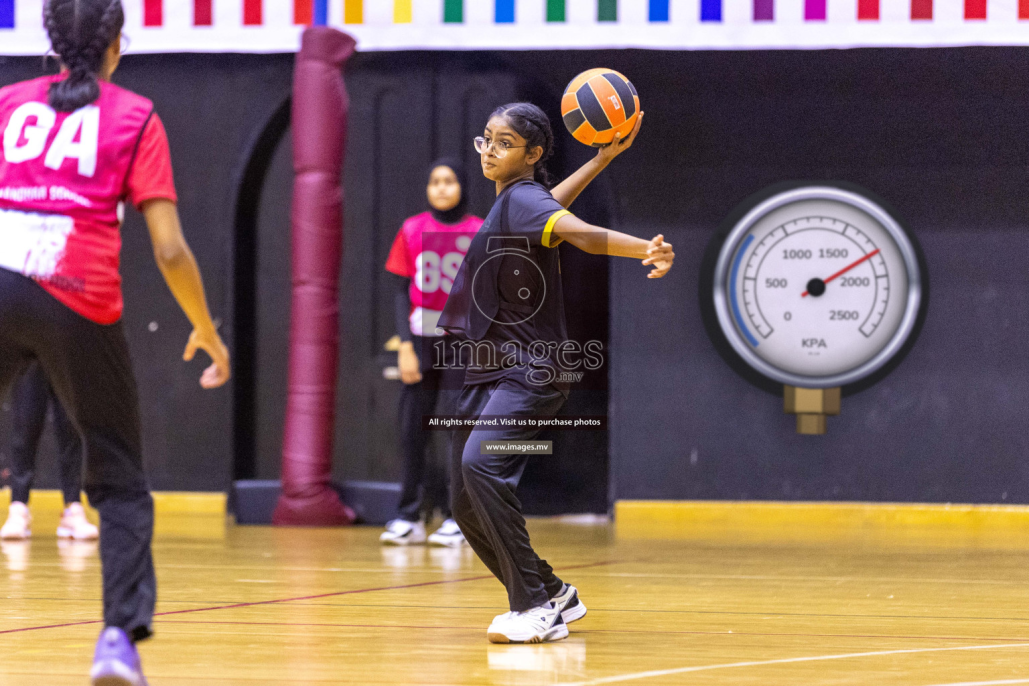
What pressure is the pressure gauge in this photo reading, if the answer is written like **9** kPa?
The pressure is **1800** kPa
